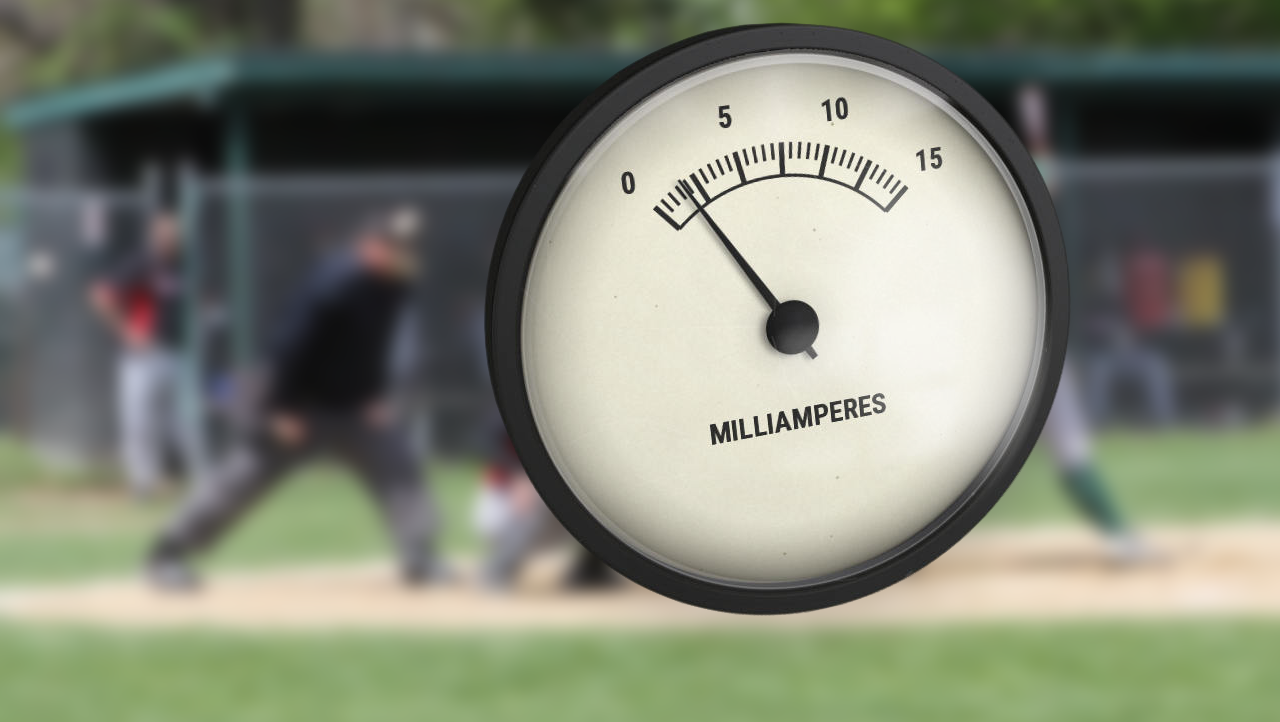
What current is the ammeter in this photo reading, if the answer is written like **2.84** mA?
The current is **1.75** mA
